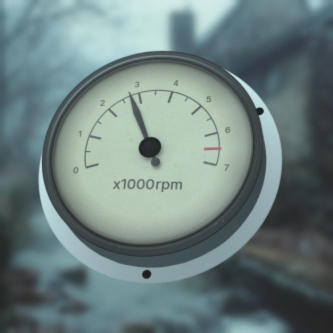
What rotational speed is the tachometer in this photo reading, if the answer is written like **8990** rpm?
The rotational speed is **2750** rpm
